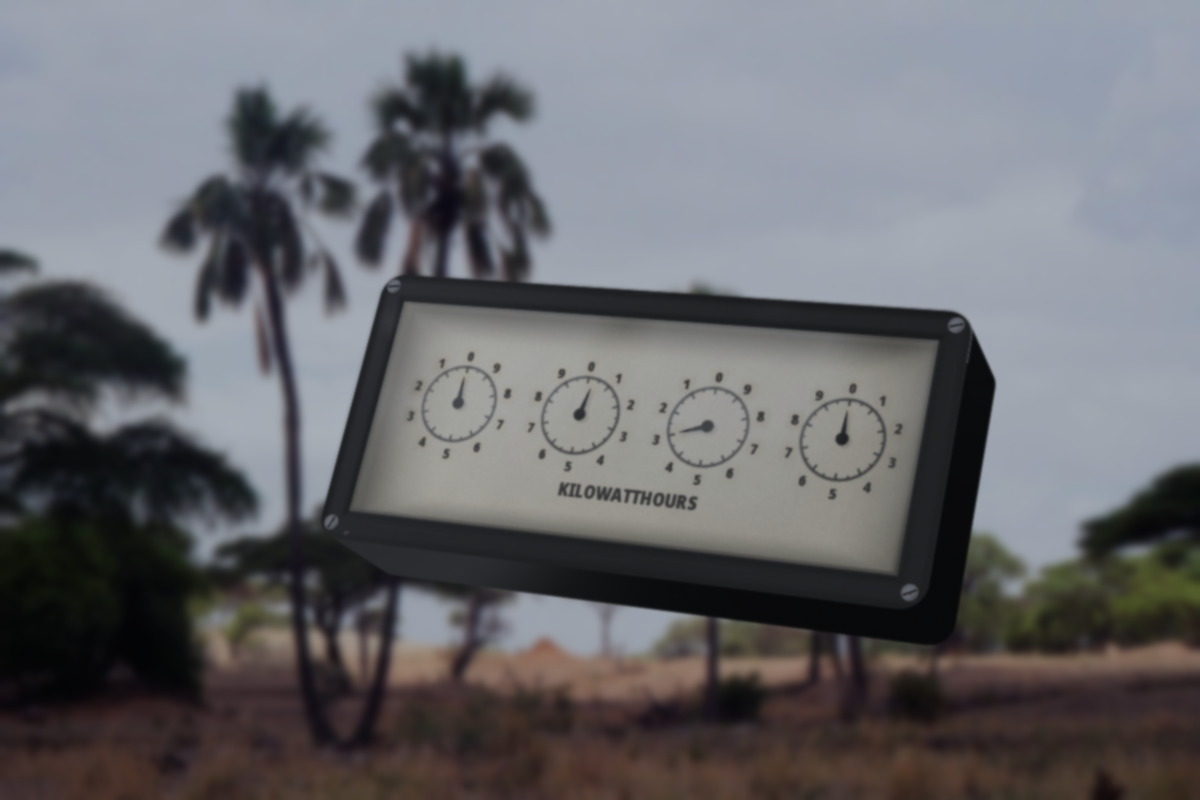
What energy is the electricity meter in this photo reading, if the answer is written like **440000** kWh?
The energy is **30** kWh
